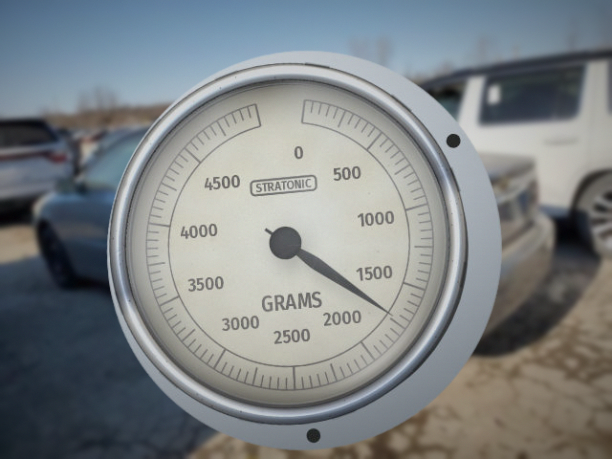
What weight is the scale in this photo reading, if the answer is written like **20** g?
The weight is **1725** g
